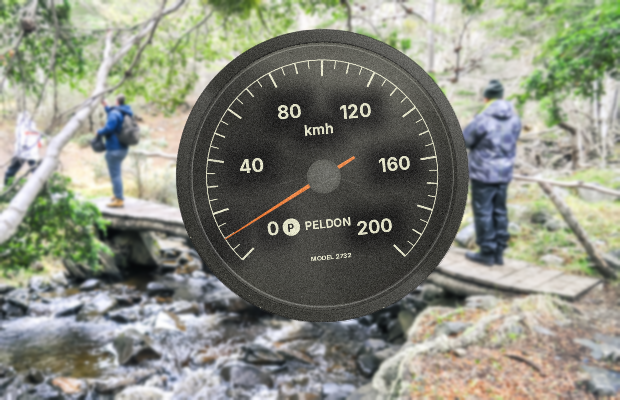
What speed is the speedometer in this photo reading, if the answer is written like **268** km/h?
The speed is **10** km/h
